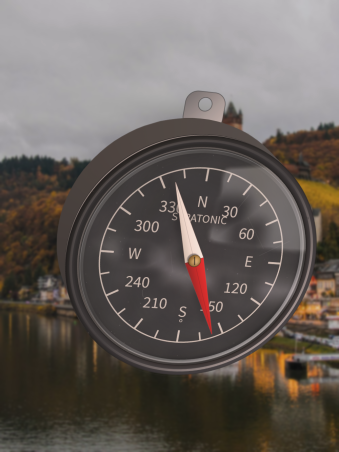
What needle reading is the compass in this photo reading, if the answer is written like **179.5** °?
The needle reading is **157.5** °
